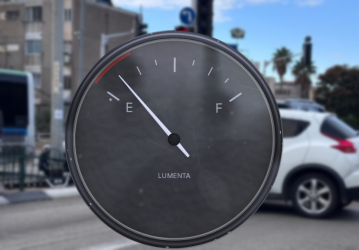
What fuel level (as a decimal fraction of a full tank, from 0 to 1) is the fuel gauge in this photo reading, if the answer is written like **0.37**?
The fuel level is **0.125**
